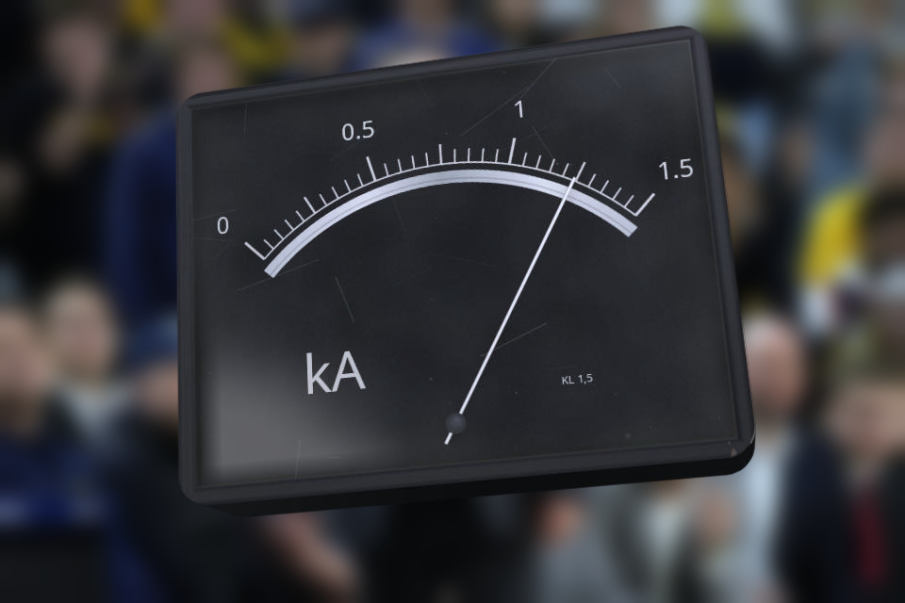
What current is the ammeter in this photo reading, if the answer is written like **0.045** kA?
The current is **1.25** kA
